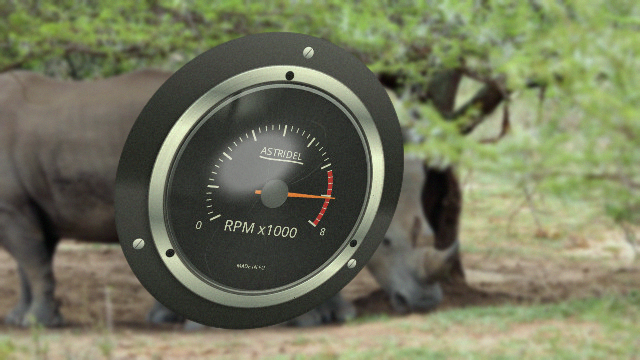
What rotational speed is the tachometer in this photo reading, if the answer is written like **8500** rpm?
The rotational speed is **7000** rpm
